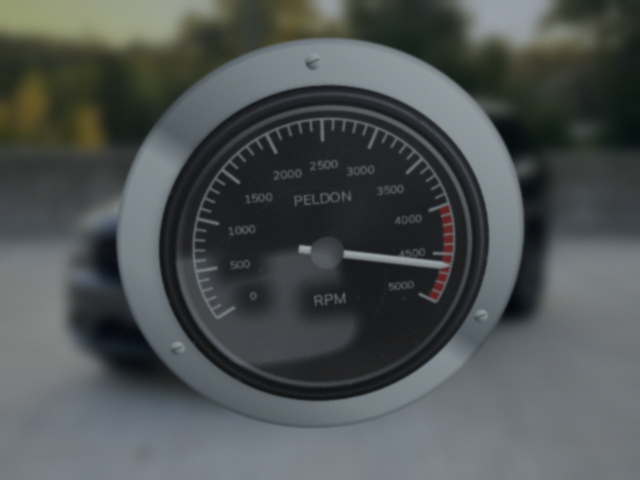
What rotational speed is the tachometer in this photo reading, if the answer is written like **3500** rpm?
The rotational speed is **4600** rpm
